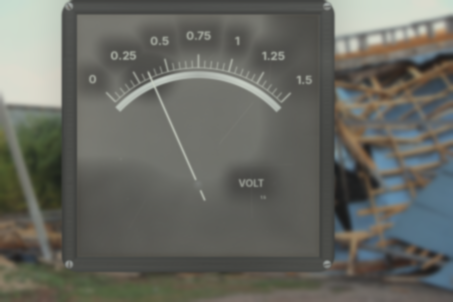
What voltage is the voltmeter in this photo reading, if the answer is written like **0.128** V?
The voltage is **0.35** V
